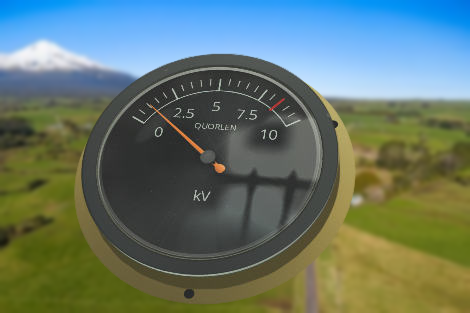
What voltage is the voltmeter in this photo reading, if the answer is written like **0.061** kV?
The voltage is **1** kV
